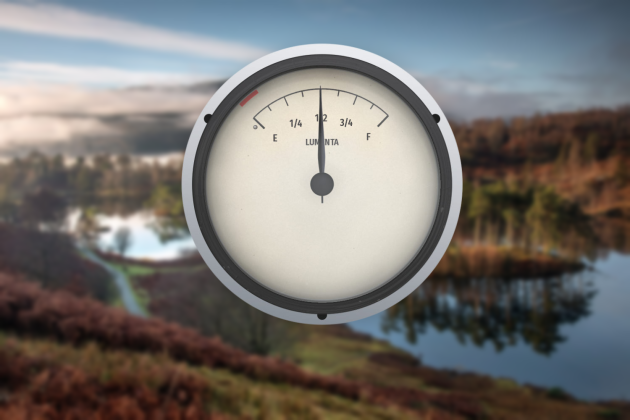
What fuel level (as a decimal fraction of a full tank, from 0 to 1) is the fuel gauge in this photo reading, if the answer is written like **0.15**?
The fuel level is **0.5**
